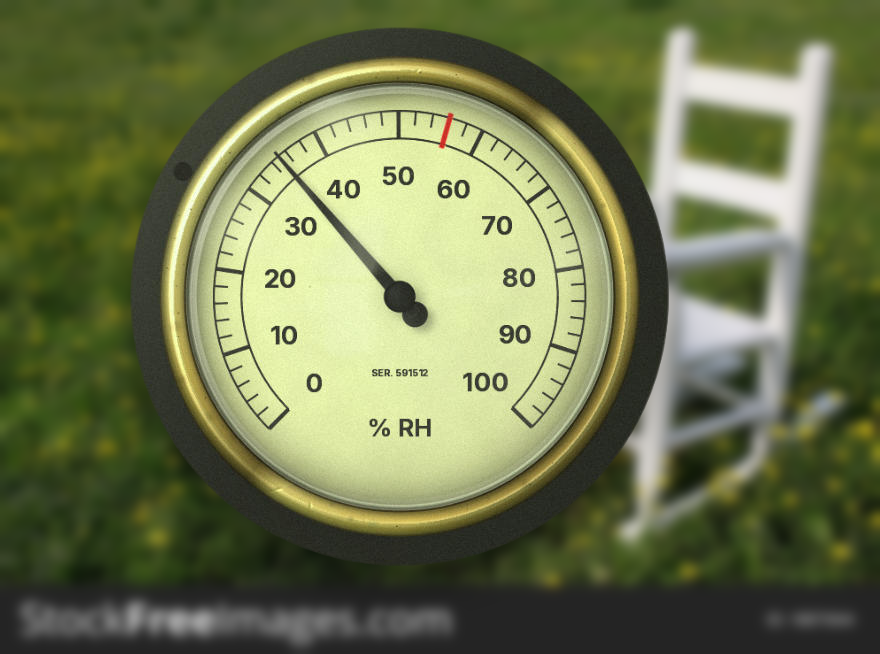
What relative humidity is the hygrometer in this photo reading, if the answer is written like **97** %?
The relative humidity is **35** %
